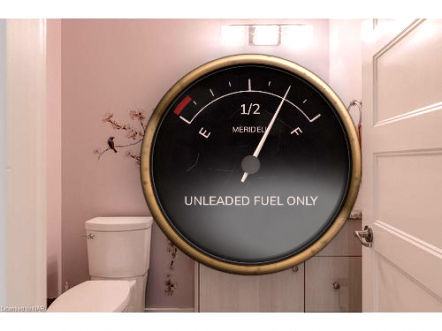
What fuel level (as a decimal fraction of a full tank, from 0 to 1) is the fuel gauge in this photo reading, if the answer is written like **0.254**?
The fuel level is **0.75**
